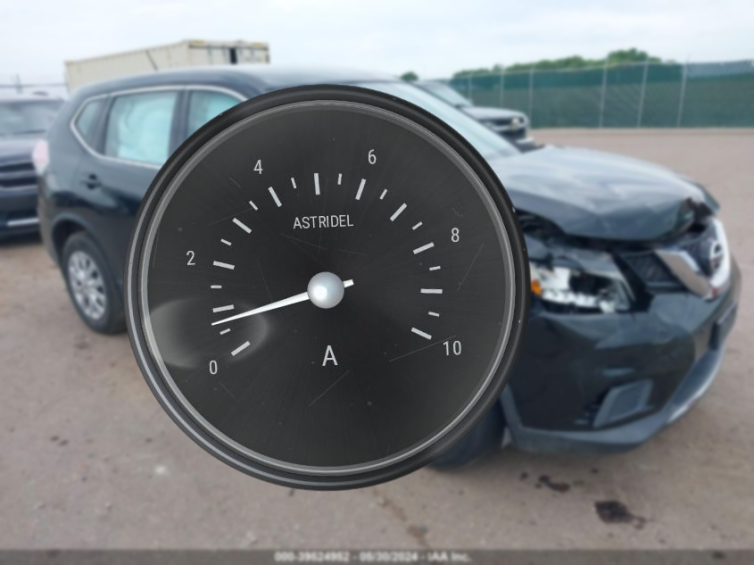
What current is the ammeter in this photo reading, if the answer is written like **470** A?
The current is **0.75** A
